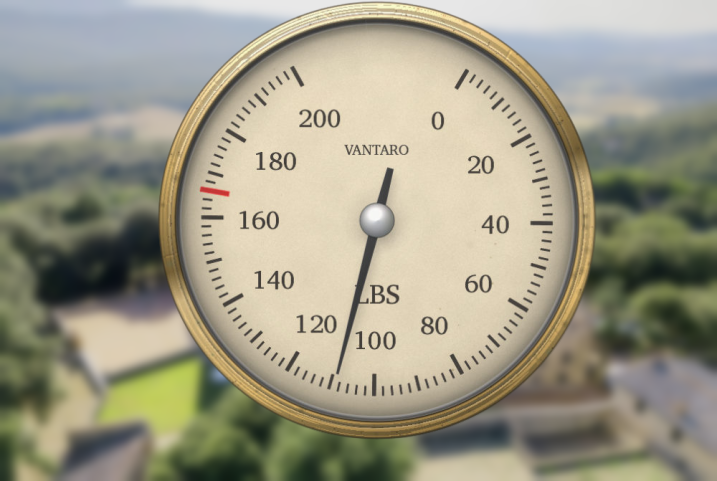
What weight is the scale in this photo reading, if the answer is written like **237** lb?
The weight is **109** lb
